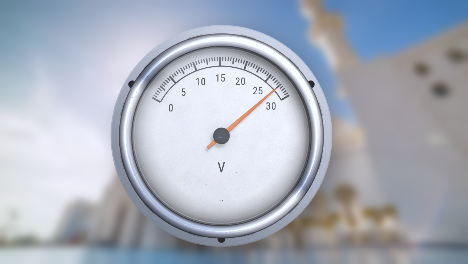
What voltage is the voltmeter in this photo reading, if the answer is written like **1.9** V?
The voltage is **27.5** V
